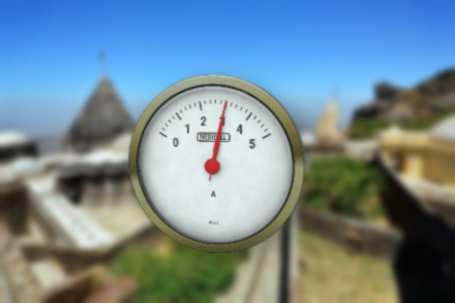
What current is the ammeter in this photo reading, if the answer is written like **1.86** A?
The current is **3** A
